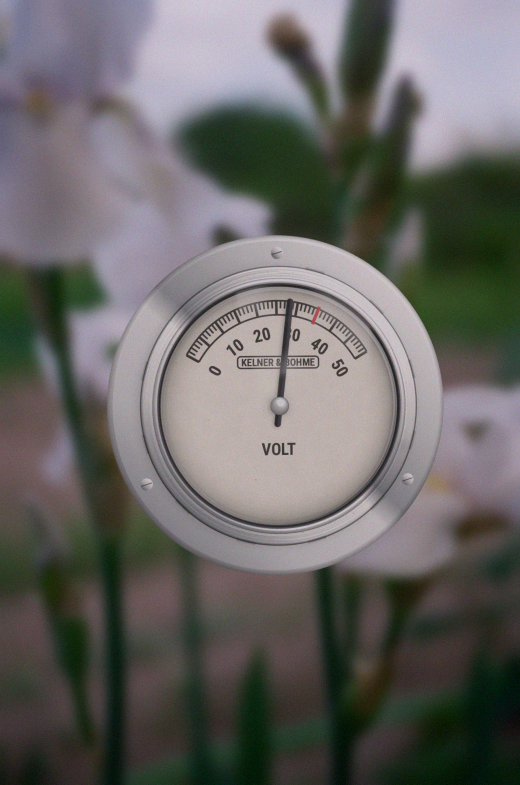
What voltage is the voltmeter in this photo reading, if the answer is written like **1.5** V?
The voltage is **28** V
